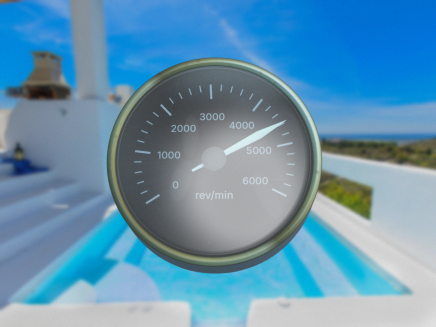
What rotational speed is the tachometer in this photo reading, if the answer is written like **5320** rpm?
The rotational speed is **4600** rpm
